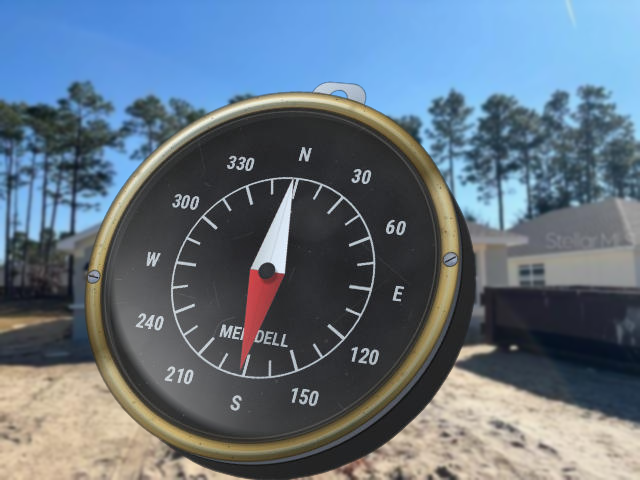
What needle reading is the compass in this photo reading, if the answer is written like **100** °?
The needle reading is **180** °
